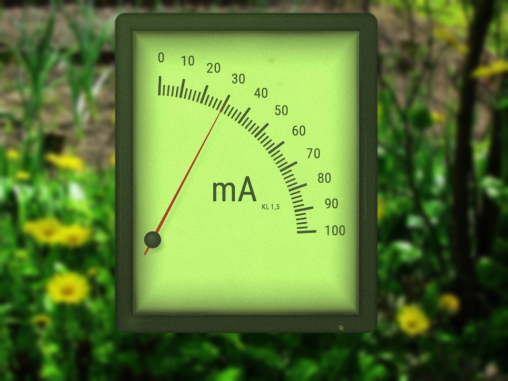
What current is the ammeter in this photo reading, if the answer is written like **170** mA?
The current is **30** mA
